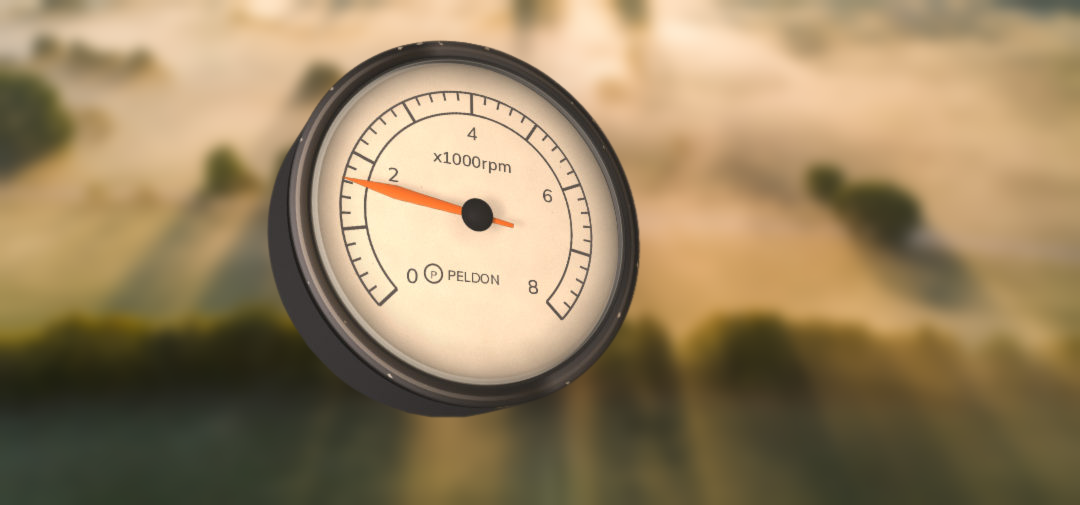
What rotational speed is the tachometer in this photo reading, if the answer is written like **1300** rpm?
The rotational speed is **1600** rpm
